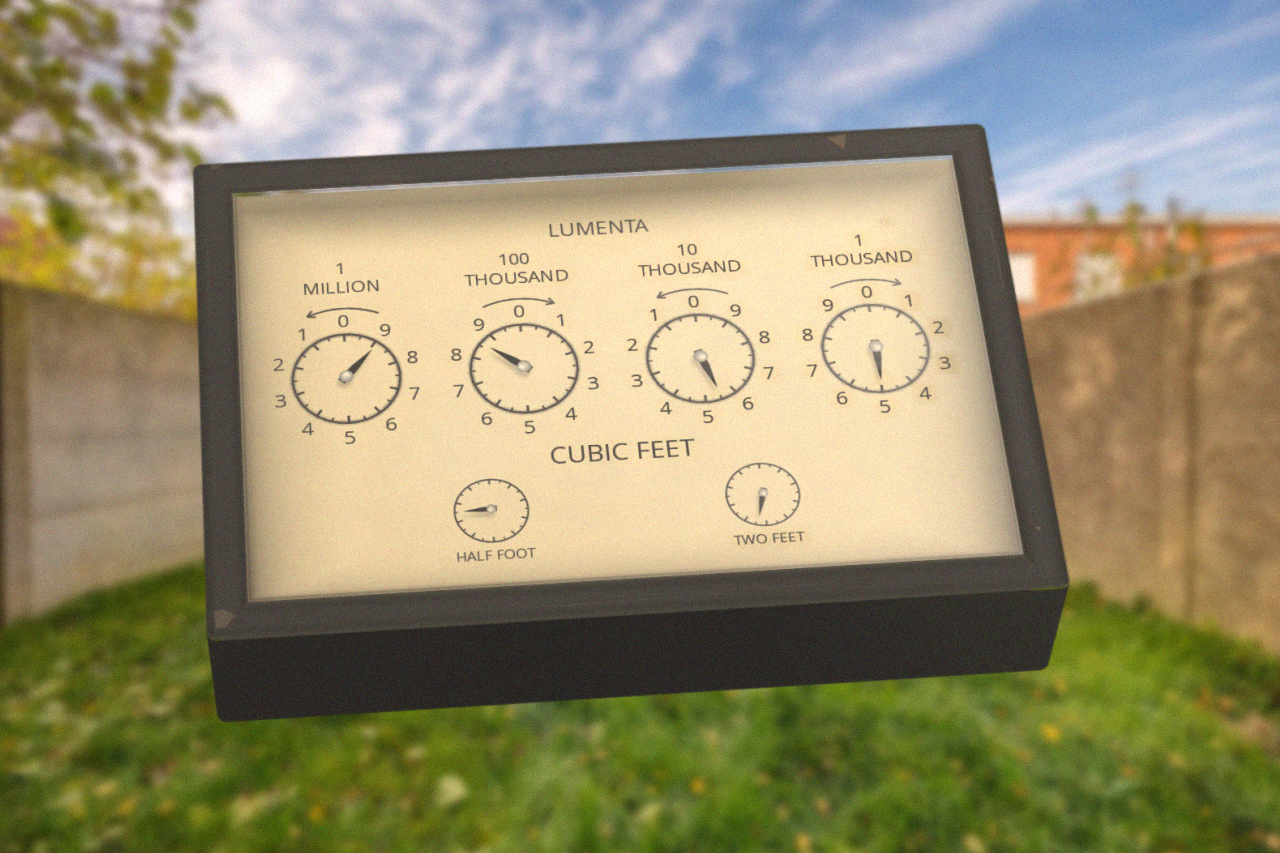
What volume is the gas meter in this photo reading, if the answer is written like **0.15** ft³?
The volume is **885500** ft³
